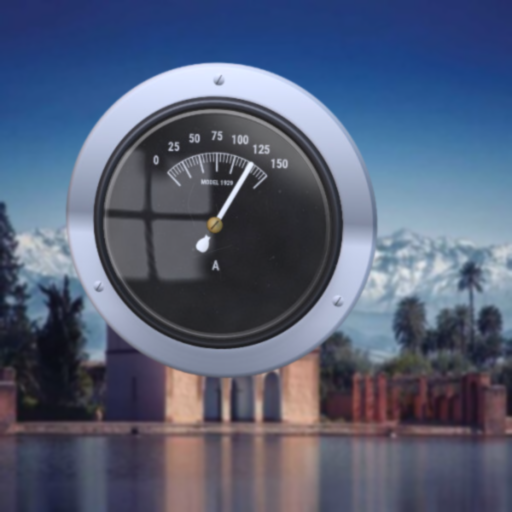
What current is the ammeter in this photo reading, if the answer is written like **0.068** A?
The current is **125** A
